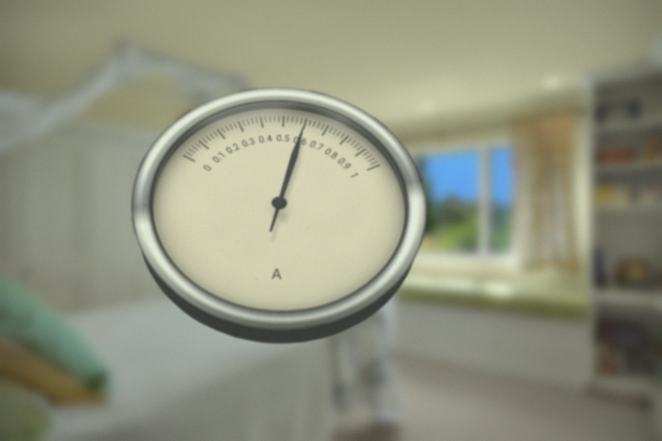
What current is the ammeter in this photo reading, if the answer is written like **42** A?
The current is **0.6** A
